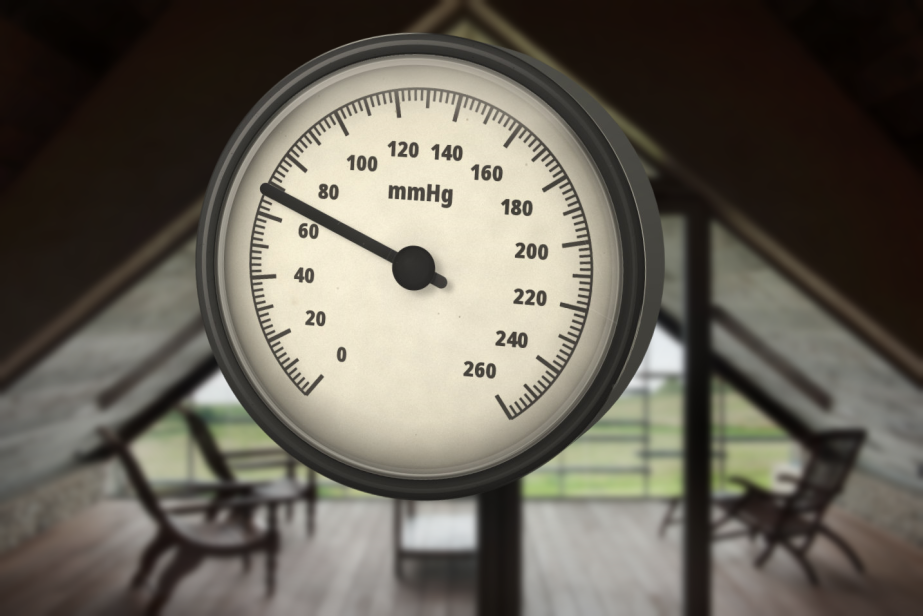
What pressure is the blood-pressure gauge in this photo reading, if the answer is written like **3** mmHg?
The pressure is **68** mmHg
